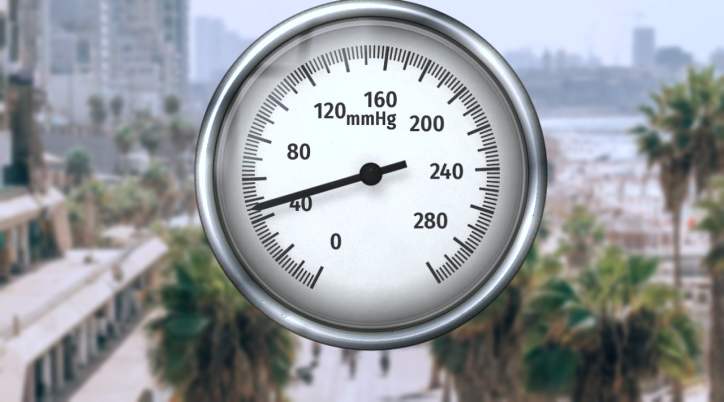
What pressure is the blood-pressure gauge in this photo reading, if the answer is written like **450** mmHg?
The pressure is **46** mmHg
